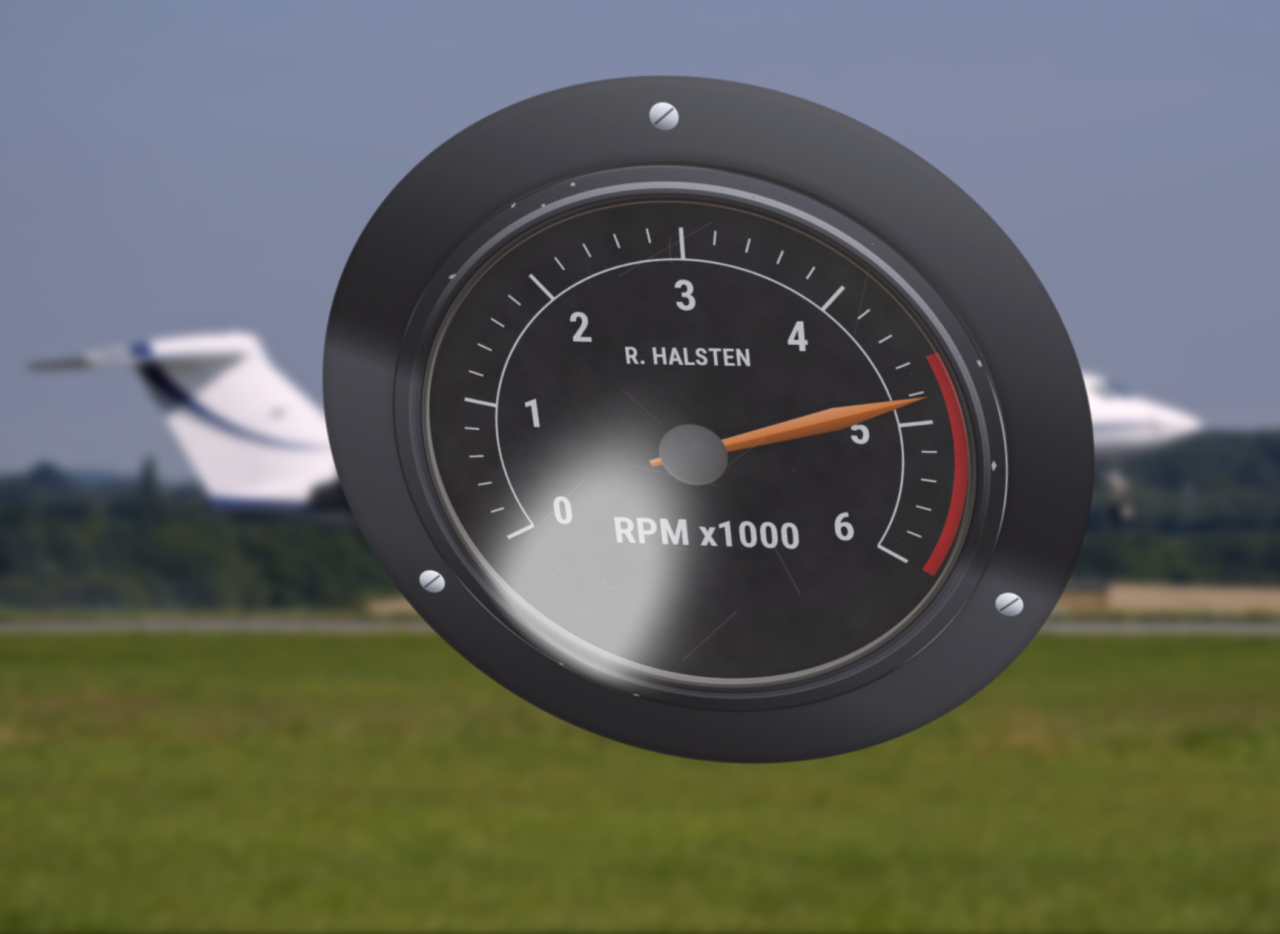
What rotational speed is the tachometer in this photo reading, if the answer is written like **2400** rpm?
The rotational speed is **4800** rpm
